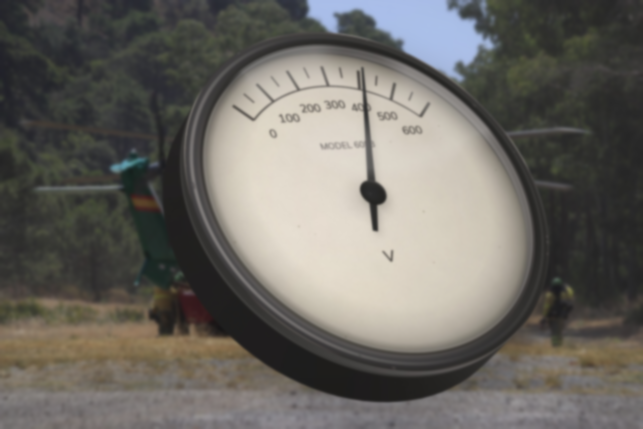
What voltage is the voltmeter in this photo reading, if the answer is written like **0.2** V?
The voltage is **400** V
